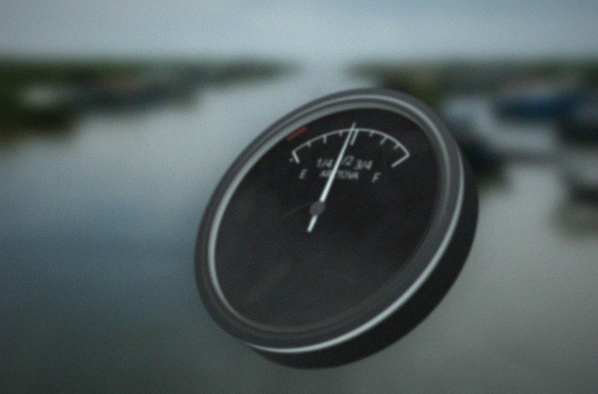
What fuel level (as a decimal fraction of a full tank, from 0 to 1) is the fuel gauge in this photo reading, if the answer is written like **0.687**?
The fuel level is **0.5**
